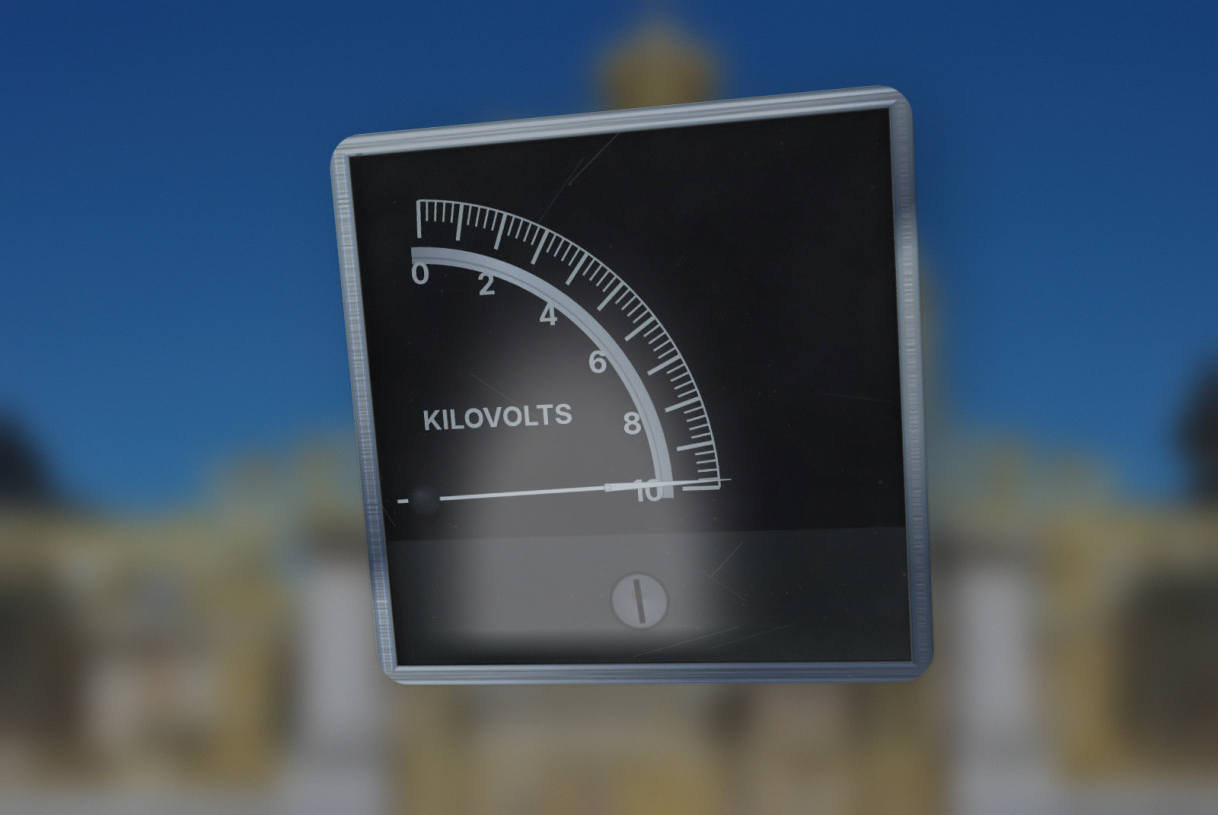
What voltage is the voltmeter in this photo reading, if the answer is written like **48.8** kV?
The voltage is **9.8** kV
